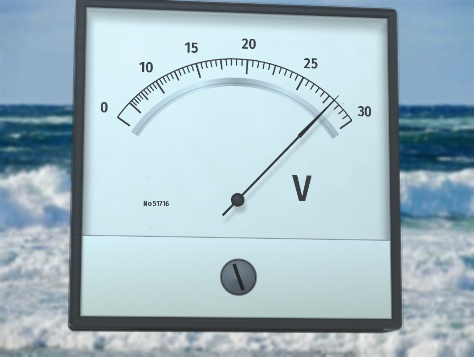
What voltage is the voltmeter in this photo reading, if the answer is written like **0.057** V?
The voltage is **28** V
